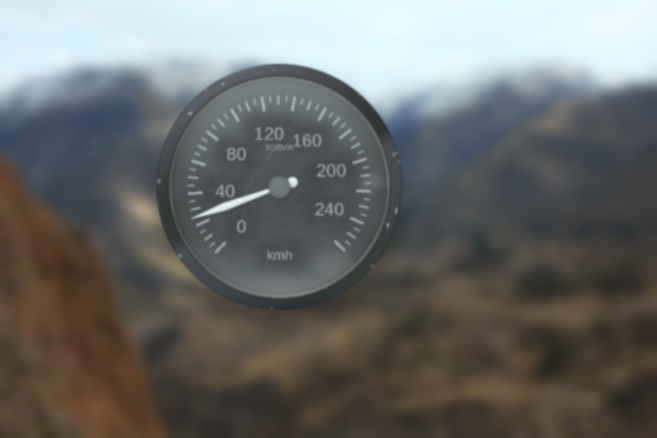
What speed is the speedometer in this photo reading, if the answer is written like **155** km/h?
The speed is **25** km/h
